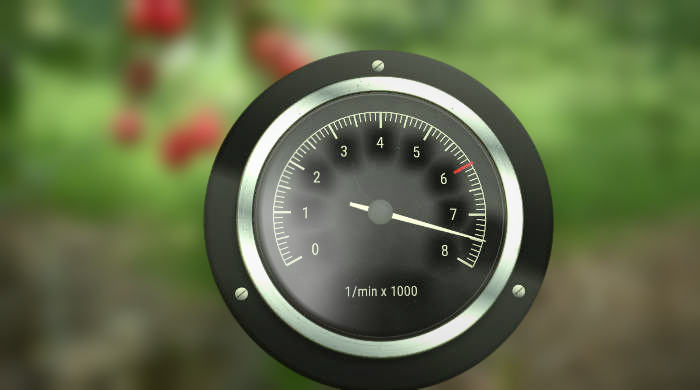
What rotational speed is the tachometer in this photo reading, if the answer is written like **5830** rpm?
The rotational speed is **7500** rpm
